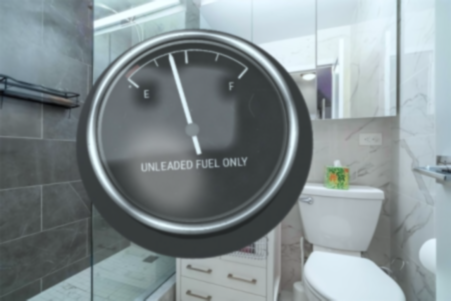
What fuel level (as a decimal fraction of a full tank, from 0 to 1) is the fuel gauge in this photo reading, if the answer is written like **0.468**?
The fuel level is **0.375**
